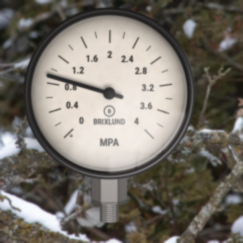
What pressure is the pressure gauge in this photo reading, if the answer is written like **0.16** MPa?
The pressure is **0.9** MPa
